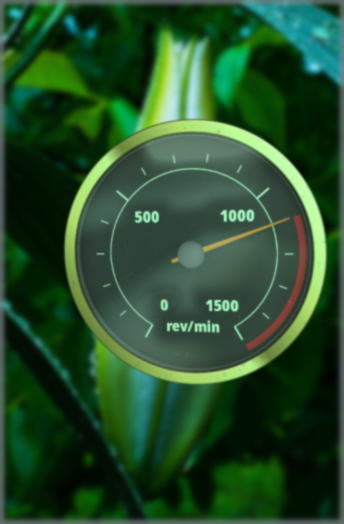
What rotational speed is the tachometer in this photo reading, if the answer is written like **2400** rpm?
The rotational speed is **1100** rpm
